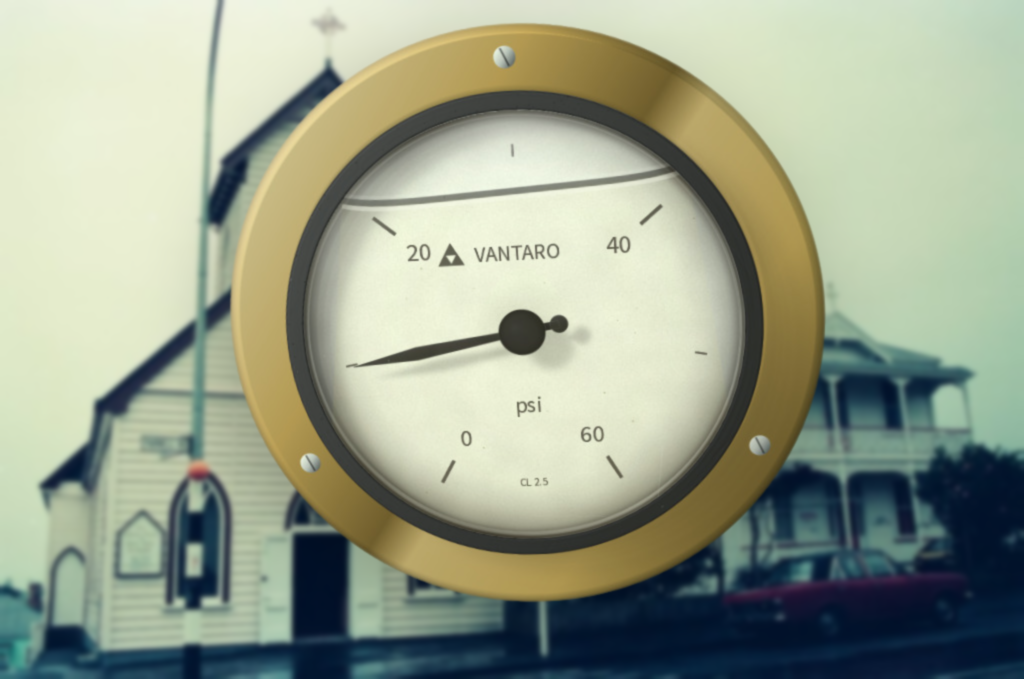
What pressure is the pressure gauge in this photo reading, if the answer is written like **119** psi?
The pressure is **10** psi
